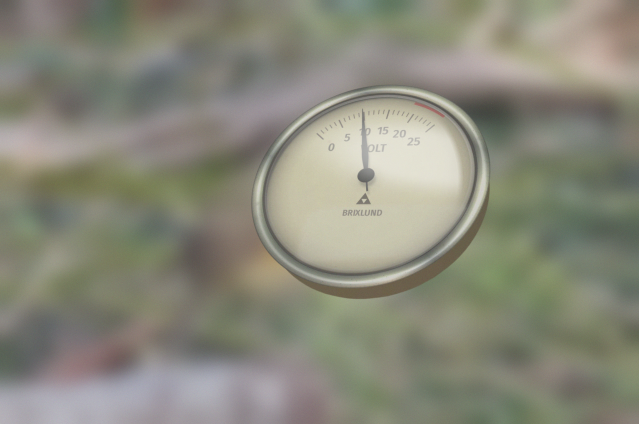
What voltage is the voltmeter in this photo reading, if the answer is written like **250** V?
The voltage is **10** V
